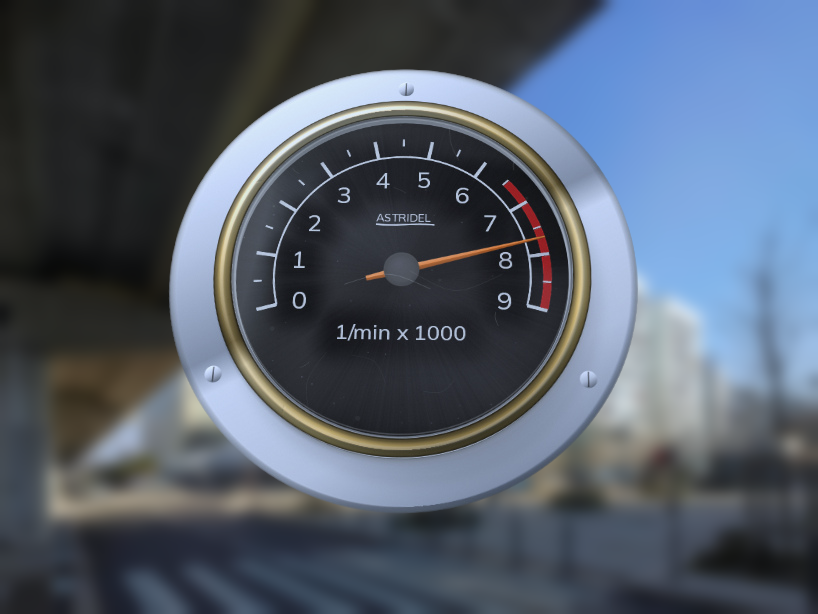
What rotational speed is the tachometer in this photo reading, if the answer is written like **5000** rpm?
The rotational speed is **7750** rpm
